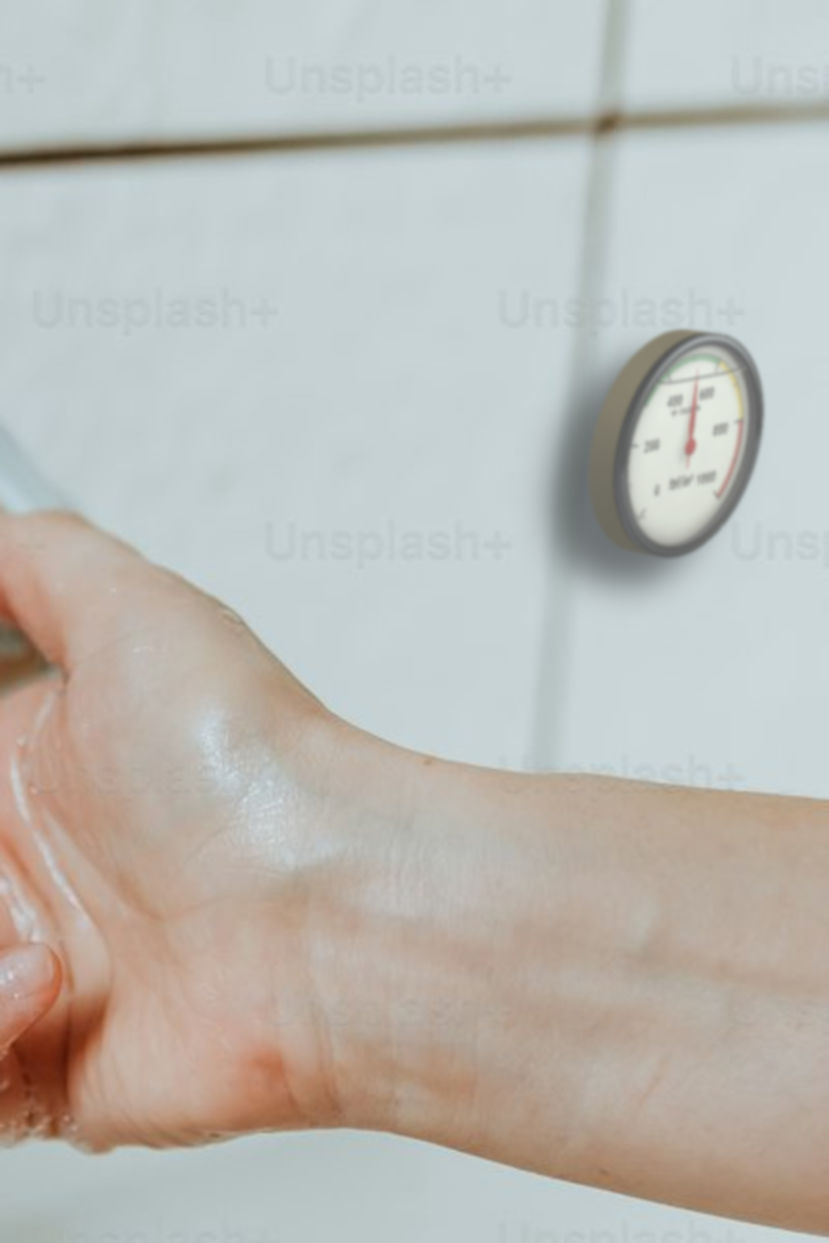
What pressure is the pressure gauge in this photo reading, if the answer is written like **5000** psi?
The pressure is **500** psi
